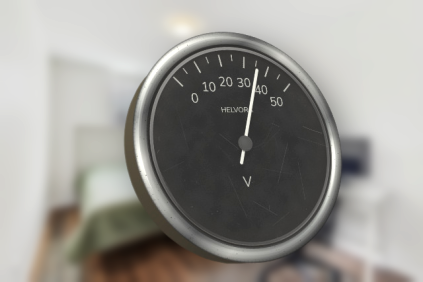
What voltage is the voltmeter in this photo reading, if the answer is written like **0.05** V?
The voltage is **35** V
